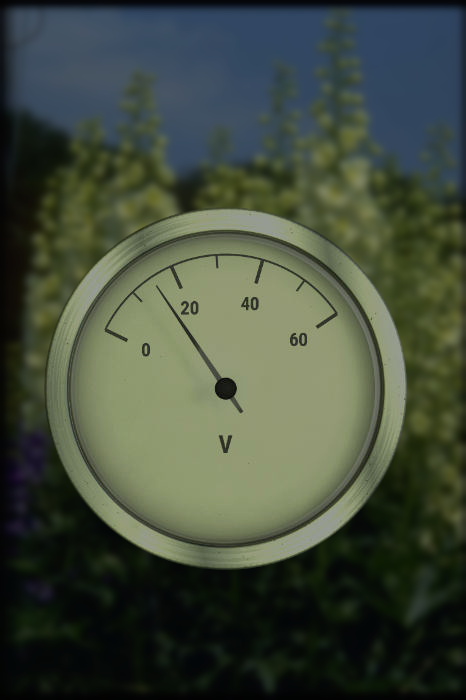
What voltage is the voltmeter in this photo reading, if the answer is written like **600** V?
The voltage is **15** V
